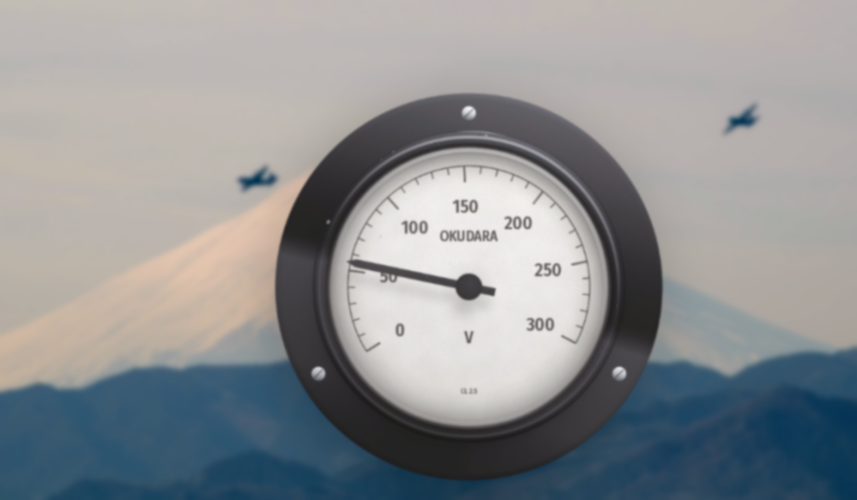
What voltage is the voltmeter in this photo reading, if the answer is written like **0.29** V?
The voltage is **55** V
